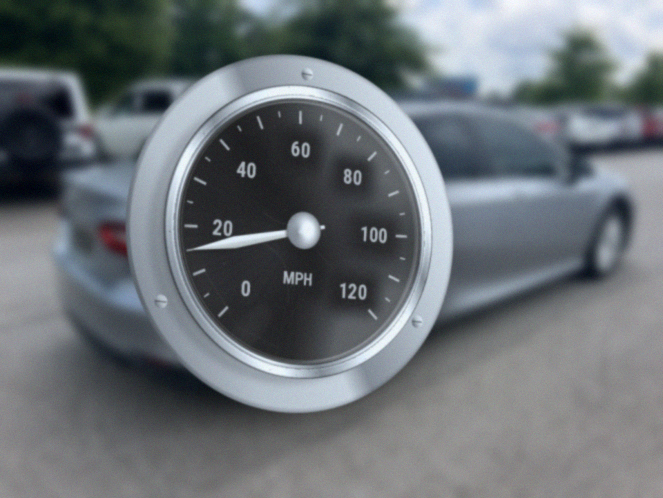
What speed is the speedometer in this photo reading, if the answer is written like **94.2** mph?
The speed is **15** mph
